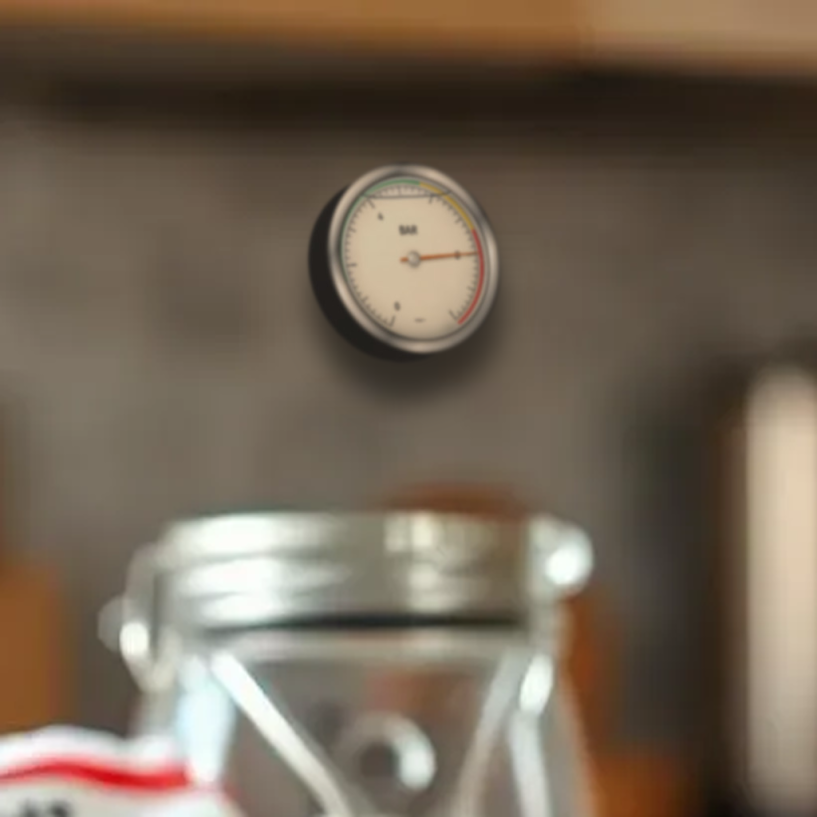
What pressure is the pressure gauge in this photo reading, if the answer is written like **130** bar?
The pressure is **8** bar
